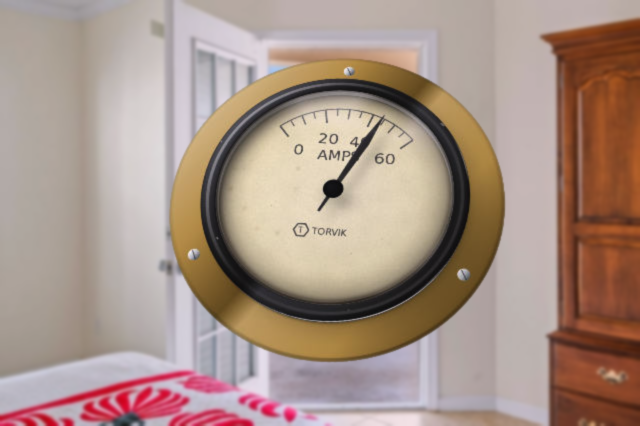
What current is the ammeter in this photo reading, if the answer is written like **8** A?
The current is **45** A
